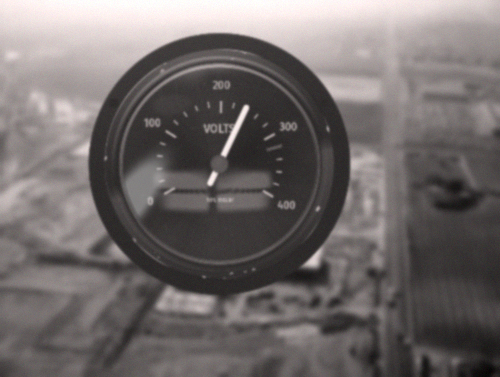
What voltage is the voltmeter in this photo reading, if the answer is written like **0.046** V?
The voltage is **240** V
